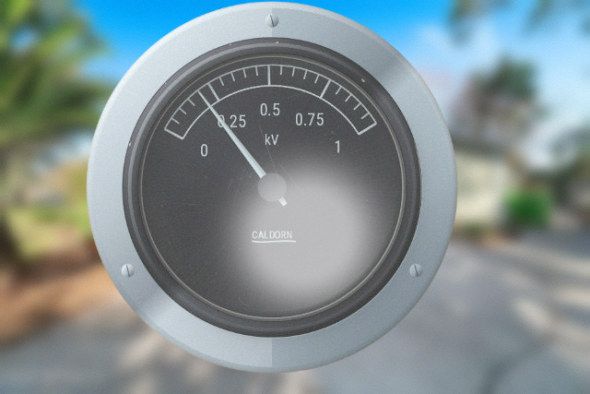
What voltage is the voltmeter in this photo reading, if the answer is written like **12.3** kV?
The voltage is **0.2** kV
